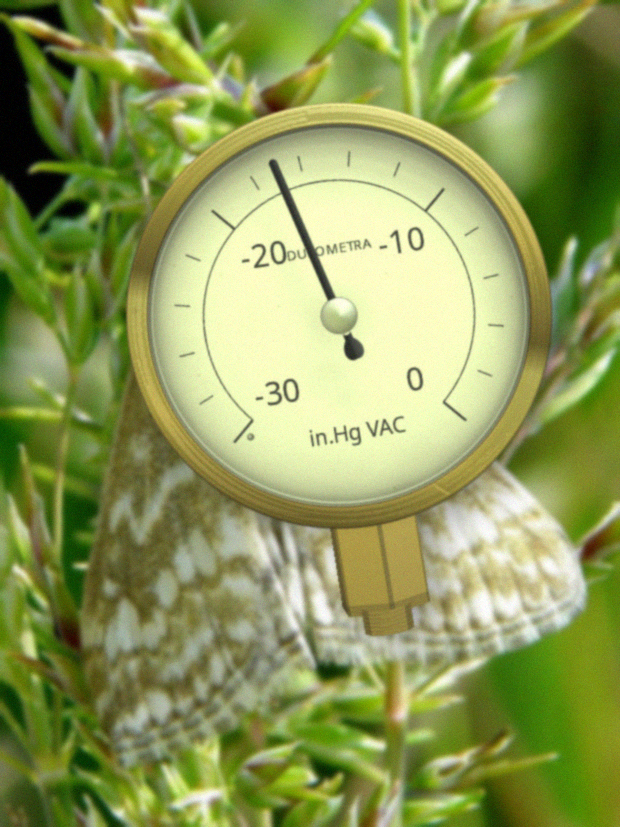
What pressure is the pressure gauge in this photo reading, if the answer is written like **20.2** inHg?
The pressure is **-17** inHg
